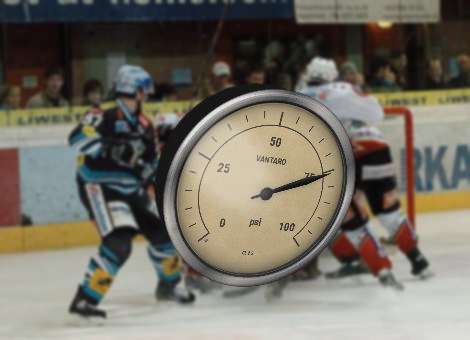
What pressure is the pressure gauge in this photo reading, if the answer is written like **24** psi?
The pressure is **75** psi
